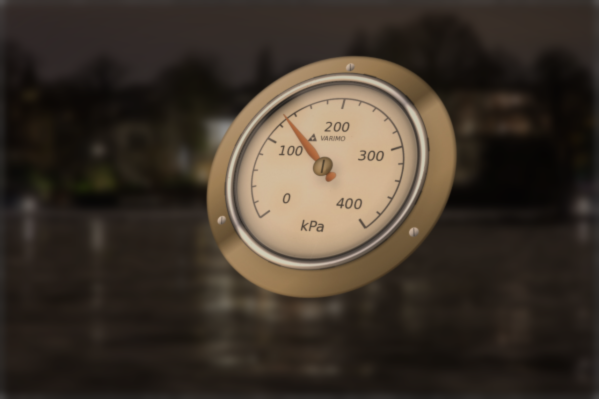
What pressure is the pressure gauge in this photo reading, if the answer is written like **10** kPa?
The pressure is **130** kPa
